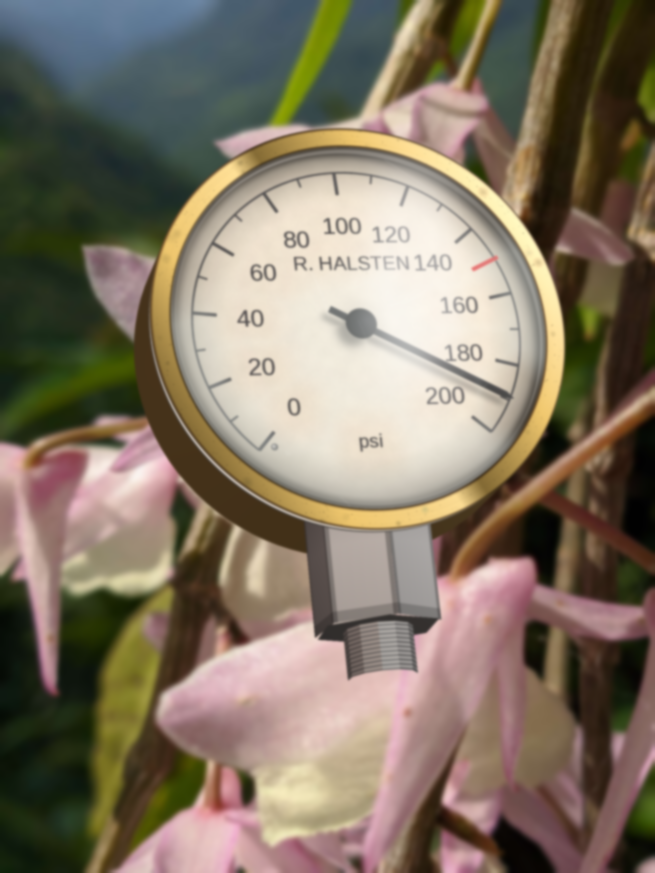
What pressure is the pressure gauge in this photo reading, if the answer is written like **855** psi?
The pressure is **190** psi
